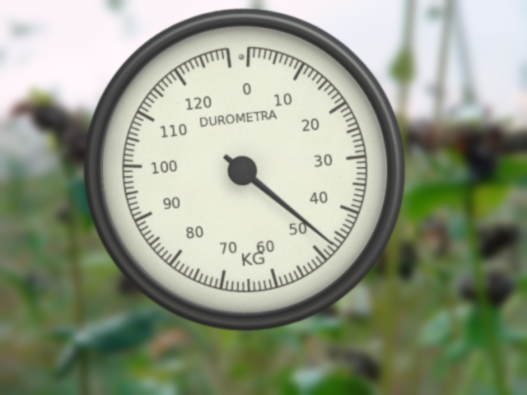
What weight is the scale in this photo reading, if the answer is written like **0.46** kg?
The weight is **47** kg
